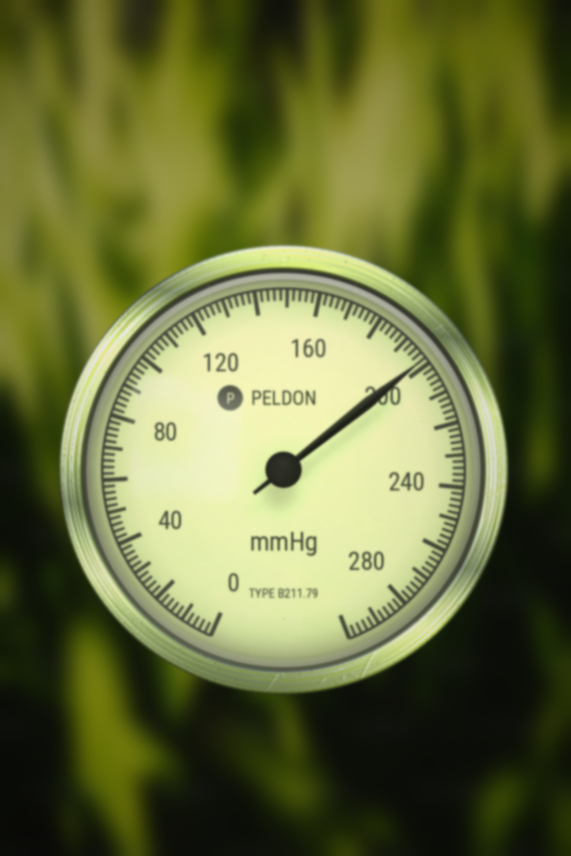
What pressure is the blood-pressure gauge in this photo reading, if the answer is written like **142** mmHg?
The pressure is **198** mmHg
